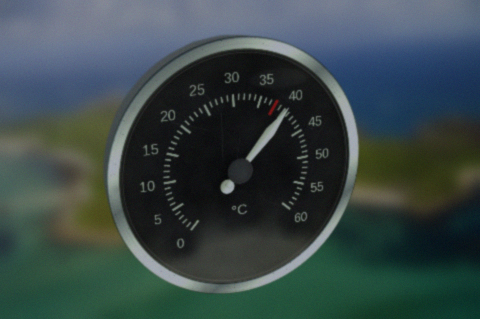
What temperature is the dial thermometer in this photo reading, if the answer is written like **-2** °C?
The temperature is **40** °C
